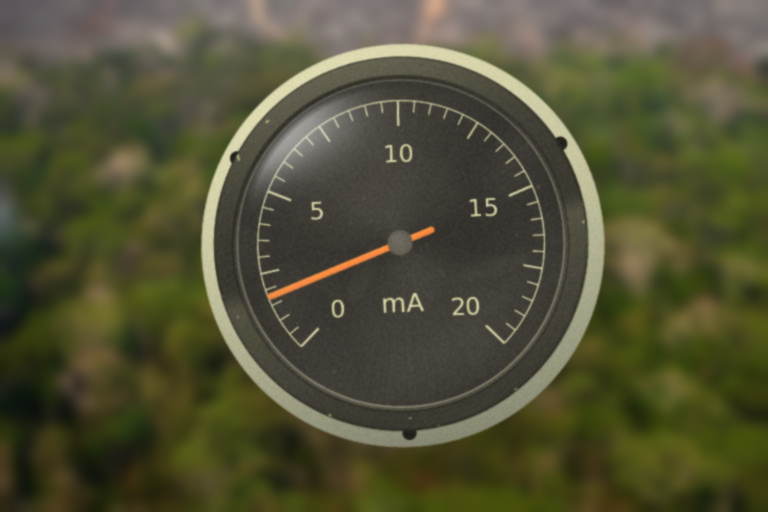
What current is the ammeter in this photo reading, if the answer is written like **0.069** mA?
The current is **1.75** mA
